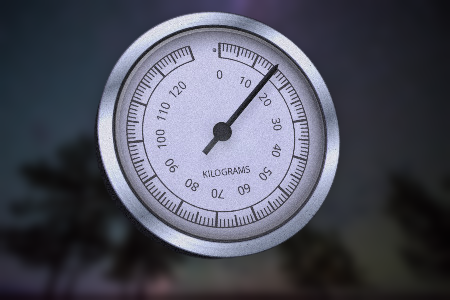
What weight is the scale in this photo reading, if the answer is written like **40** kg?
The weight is **15** kg
